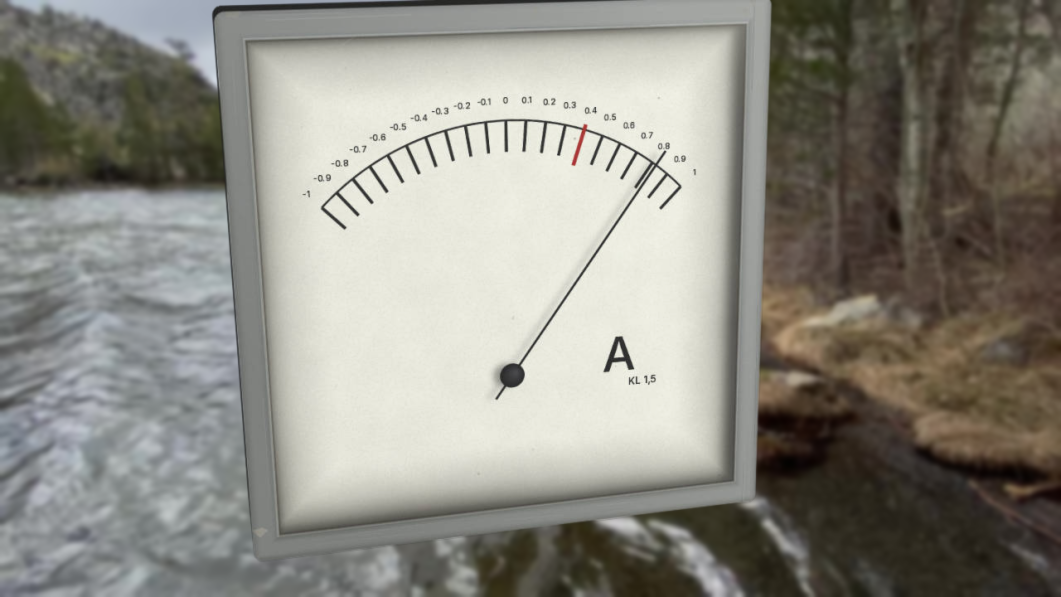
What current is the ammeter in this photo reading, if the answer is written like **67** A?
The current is **0.8** A
